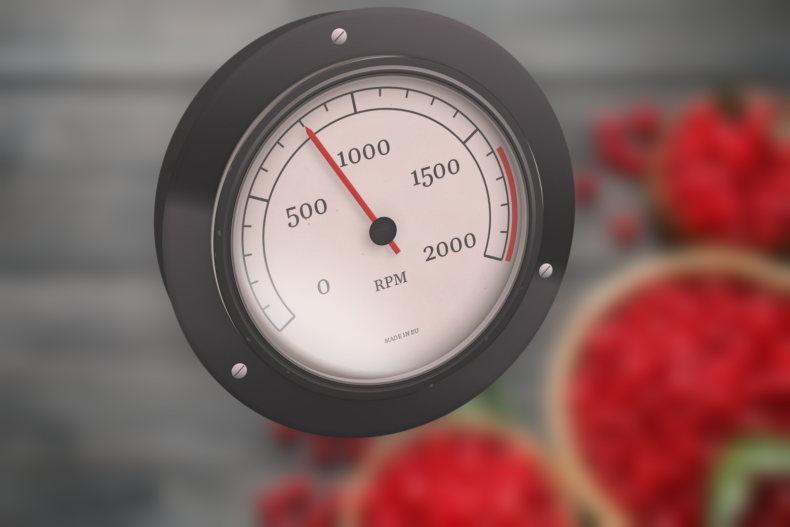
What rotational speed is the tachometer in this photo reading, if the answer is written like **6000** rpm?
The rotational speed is **800** rpm
